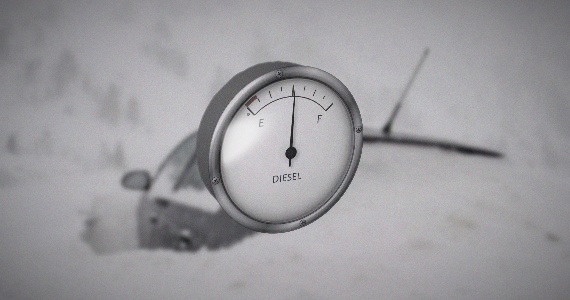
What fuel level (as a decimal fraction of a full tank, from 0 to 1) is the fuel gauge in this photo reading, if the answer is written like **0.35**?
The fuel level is **0.5**
